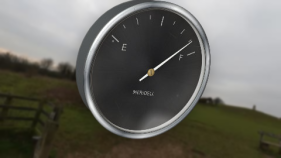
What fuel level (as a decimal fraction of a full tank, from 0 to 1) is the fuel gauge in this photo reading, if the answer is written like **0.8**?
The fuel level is **0.875**
